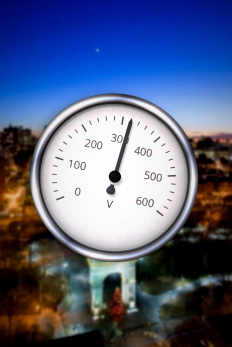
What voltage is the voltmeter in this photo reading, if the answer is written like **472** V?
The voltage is **320** V
